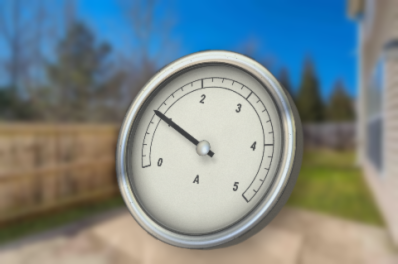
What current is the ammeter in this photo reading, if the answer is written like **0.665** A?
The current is **1** A
